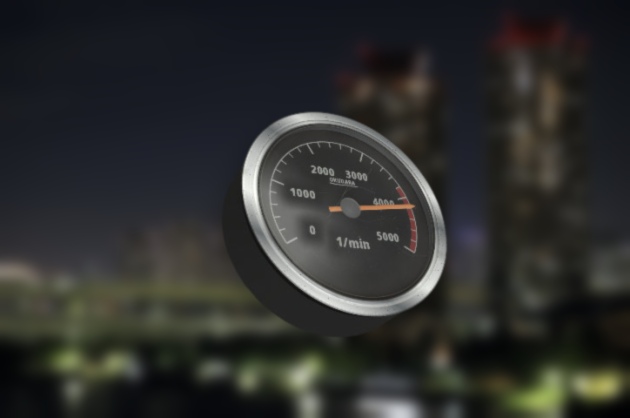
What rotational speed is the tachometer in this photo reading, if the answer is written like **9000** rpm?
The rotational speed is **4200** rpm
